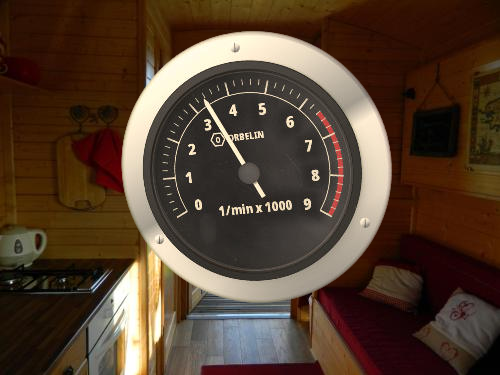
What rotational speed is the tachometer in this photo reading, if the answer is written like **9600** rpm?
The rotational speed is **3400** rpm
